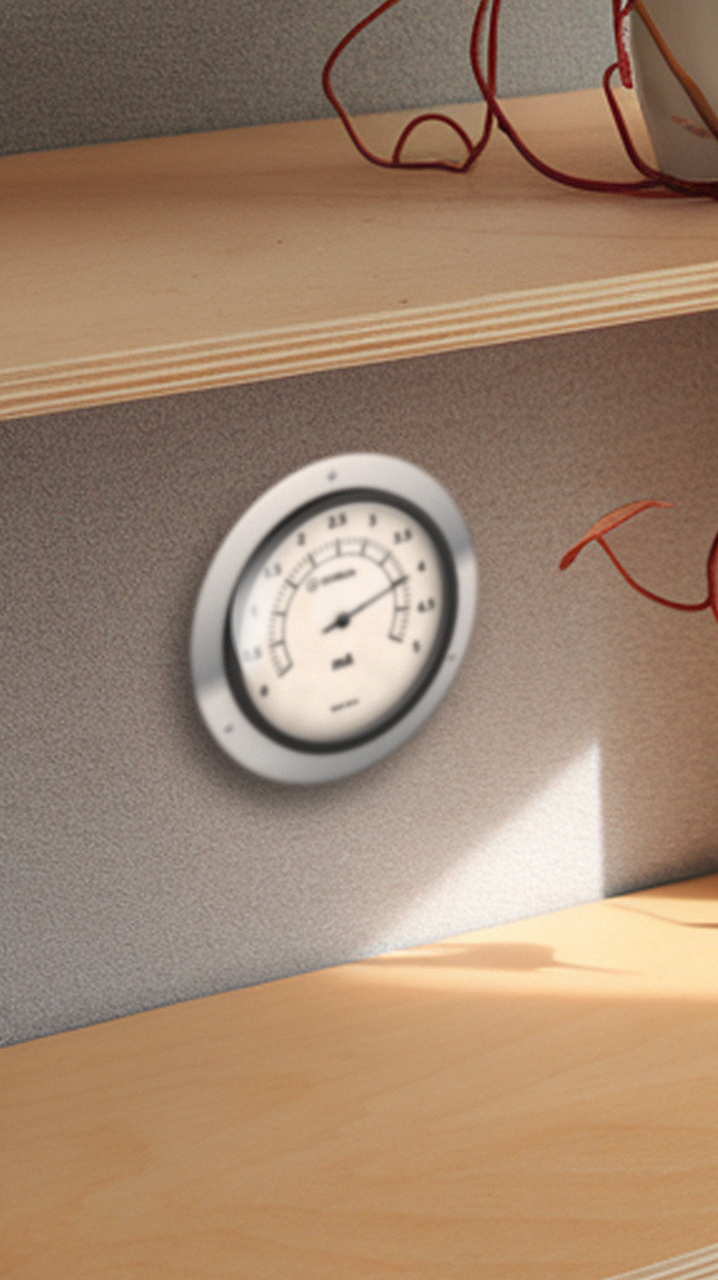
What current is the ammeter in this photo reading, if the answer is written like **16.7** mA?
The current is **4** mA
